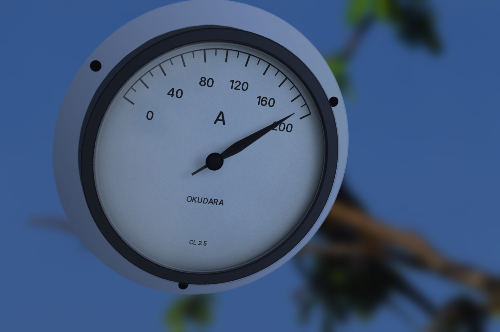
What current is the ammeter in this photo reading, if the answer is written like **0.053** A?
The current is **190** A
